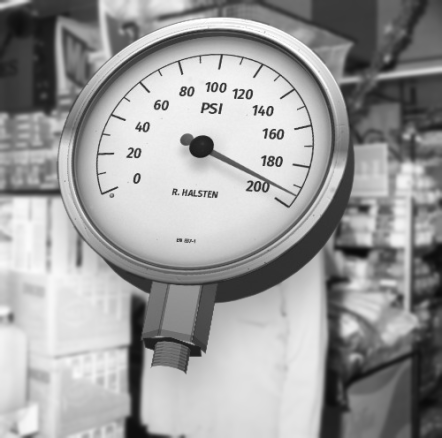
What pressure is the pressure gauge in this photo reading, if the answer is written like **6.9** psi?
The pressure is **195** psi
